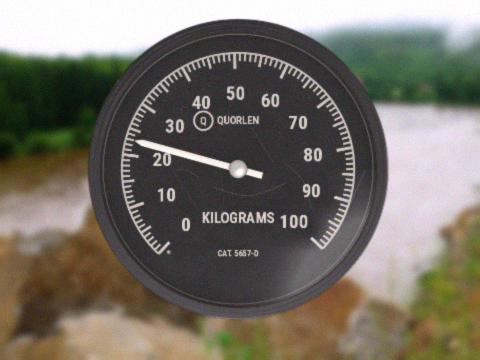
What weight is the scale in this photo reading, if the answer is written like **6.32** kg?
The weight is **23** kg
